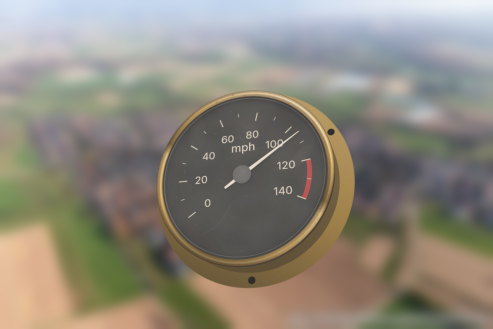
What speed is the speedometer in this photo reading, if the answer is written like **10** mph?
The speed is **105** mph
